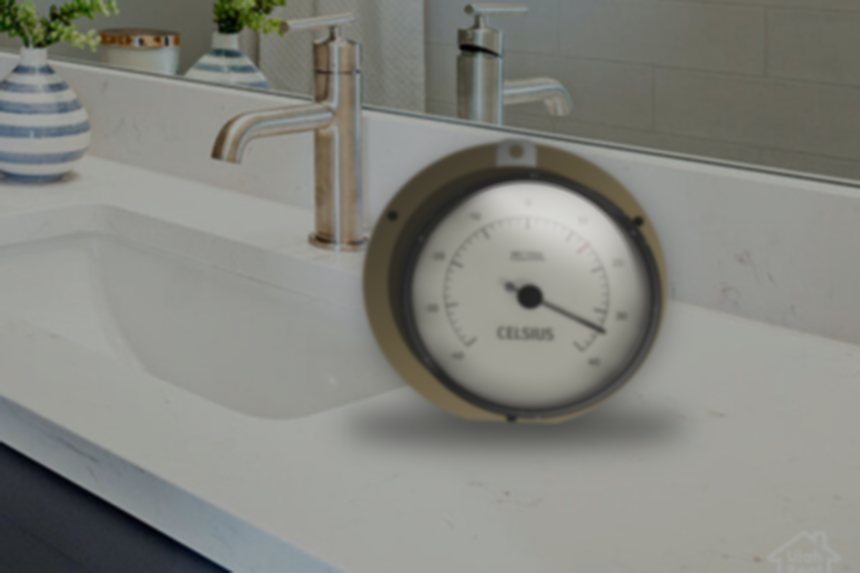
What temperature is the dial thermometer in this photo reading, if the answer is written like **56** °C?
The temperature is **34** °C
